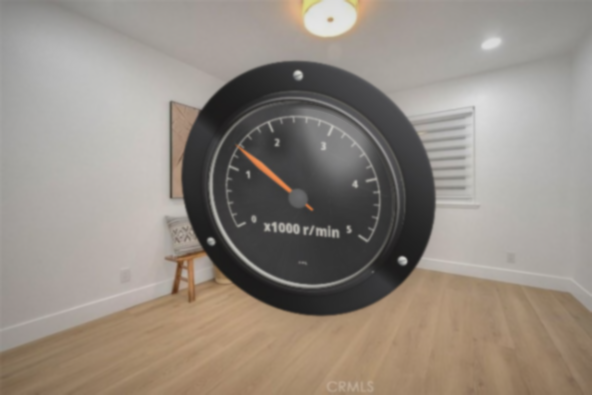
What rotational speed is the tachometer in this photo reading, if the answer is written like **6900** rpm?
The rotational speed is **1400** rpm
